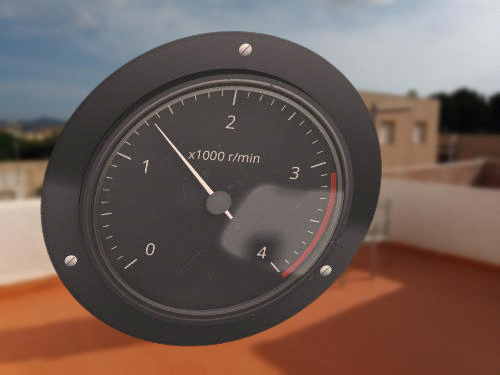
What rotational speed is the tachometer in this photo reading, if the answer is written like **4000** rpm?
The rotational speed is **1350** rpm
